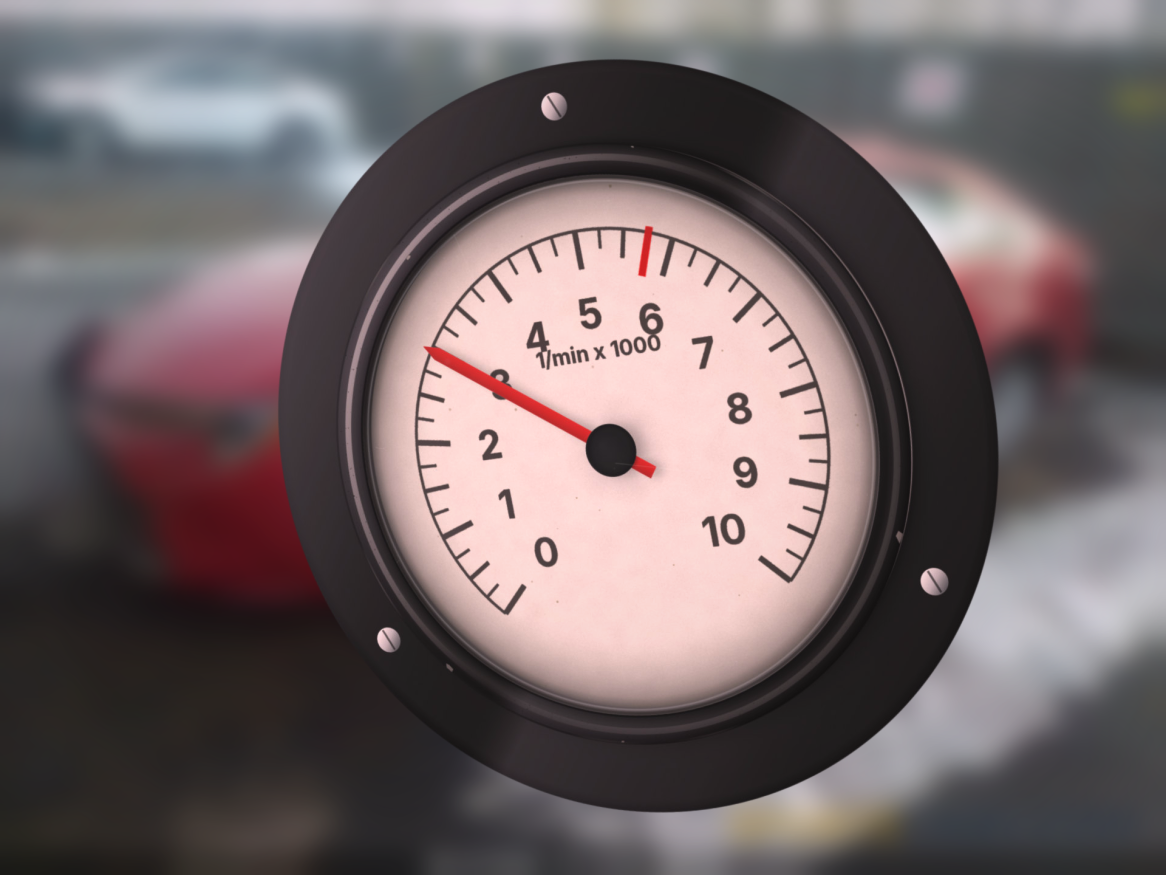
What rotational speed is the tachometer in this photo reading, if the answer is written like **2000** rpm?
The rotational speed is **3000** rpm
